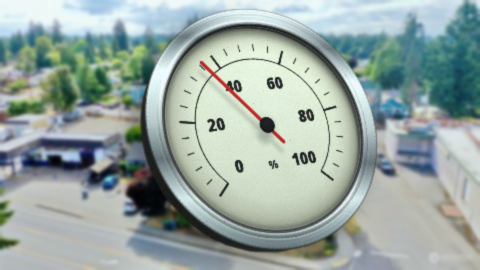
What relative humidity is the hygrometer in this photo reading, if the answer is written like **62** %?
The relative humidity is **36** %
